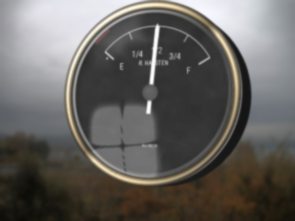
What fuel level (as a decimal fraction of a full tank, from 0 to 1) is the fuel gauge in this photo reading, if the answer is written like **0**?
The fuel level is **0.5**
